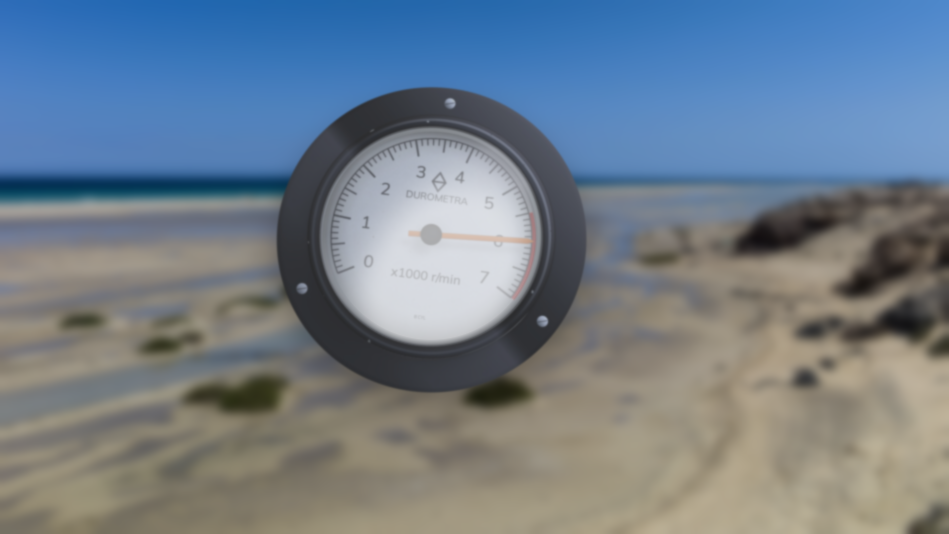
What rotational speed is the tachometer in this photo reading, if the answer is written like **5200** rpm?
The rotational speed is **6000** rpm
